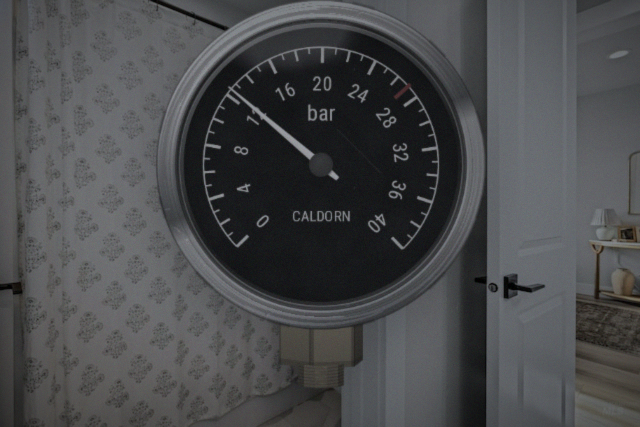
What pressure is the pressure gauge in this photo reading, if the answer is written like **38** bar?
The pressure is **12.5** bar
